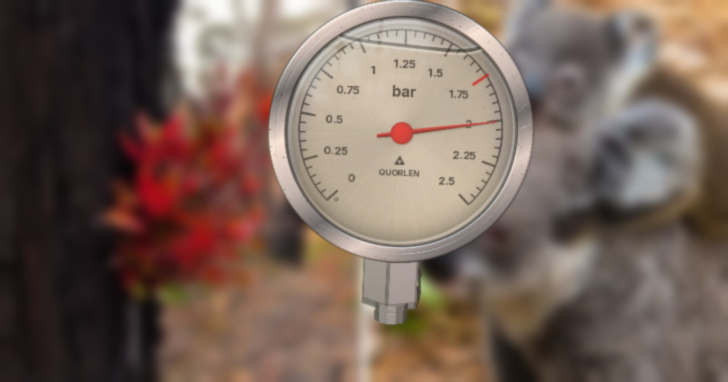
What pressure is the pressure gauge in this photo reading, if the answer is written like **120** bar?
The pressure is **2** bar
